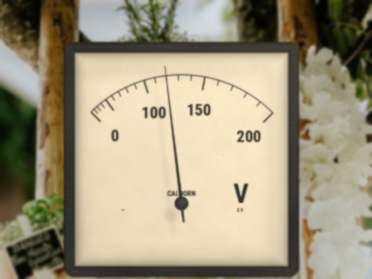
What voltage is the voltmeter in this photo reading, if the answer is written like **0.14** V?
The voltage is **120** V
